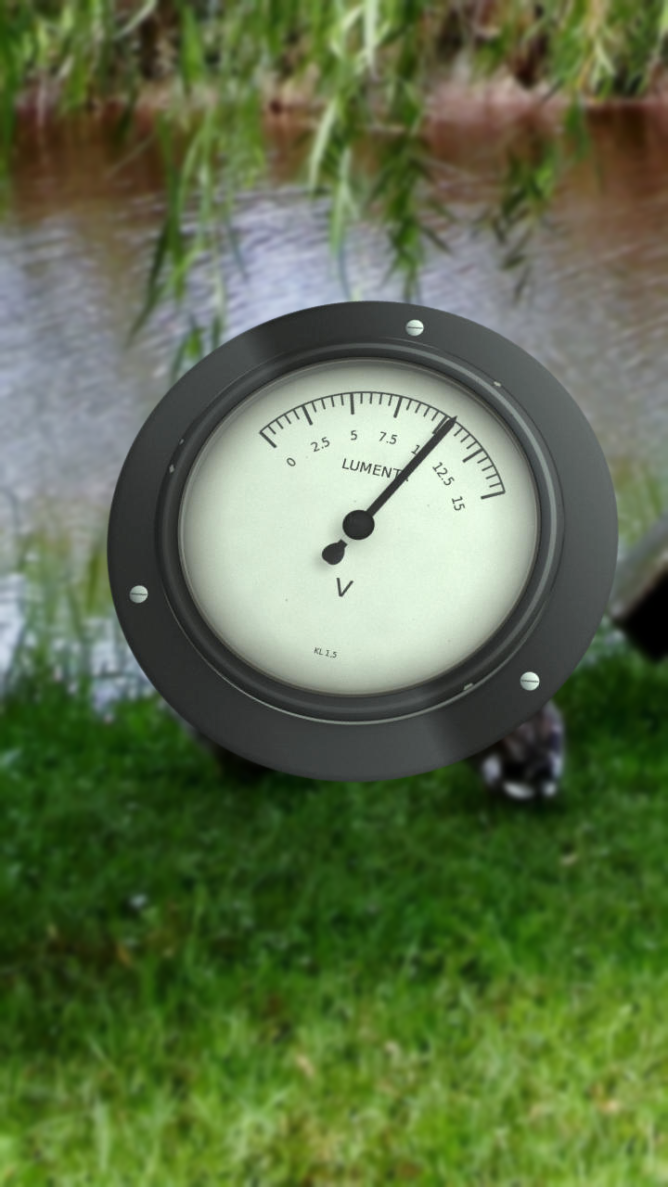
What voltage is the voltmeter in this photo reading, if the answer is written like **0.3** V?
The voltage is **10.5** V
